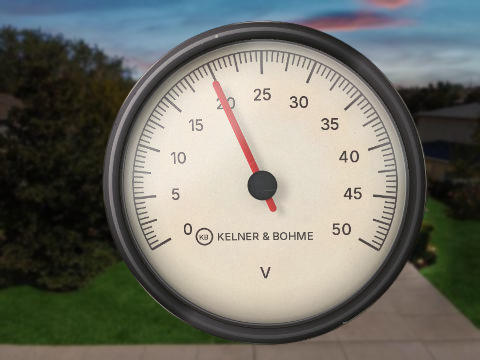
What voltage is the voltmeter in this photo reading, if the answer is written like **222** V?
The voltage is **20** V
